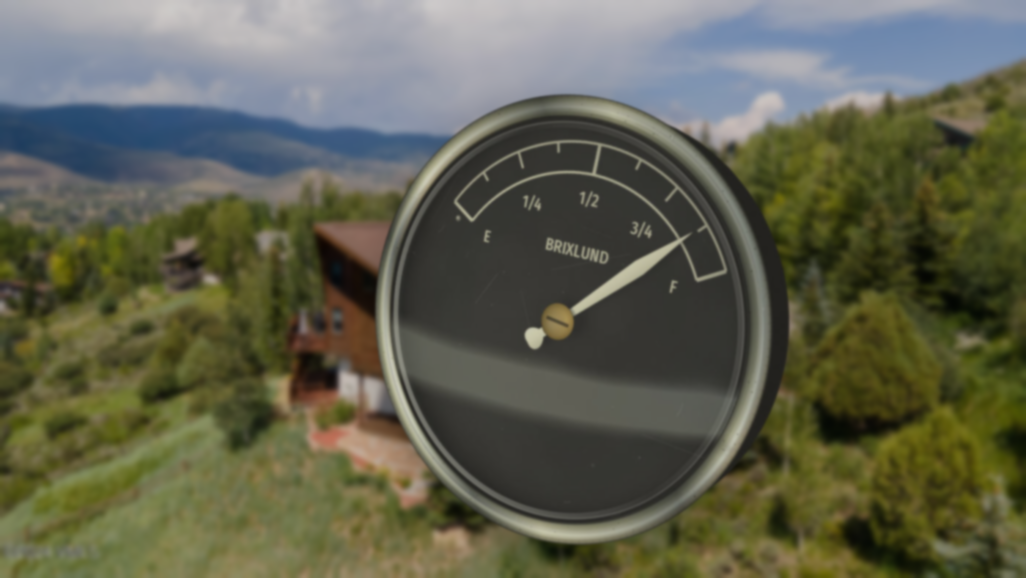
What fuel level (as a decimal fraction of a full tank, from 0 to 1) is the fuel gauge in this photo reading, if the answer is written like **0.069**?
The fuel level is **0.875**
